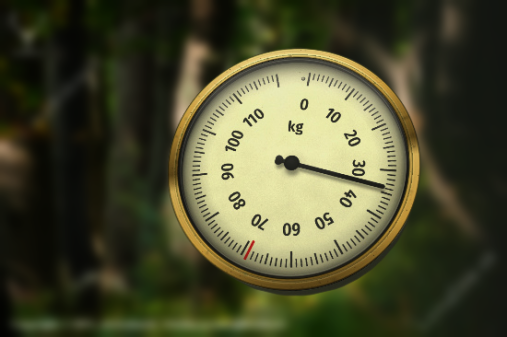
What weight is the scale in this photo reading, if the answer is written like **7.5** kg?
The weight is **34** kg
